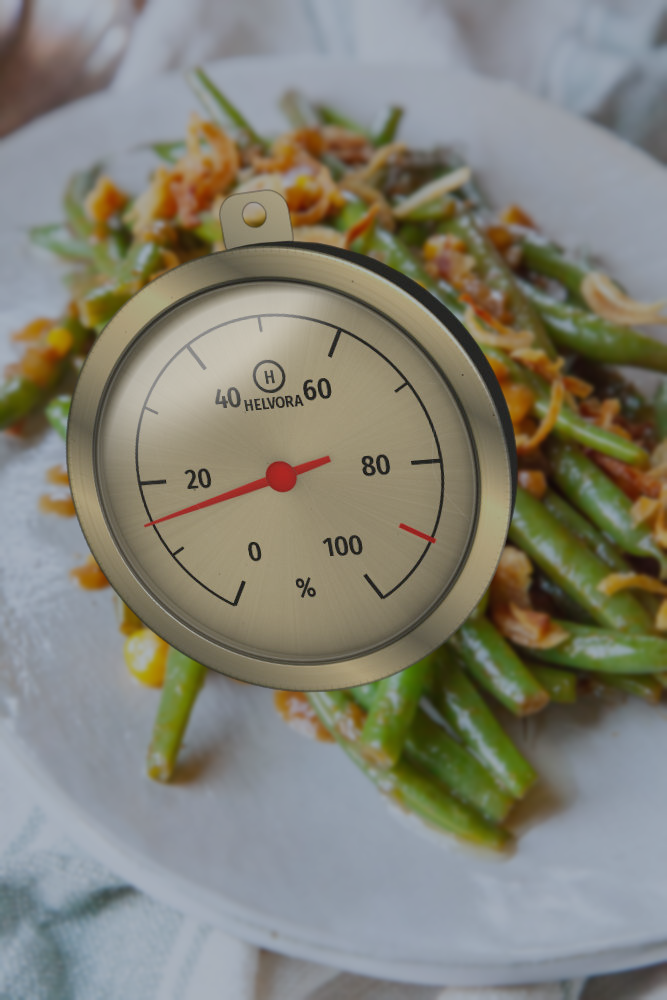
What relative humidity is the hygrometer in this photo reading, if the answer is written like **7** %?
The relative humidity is **15** %
